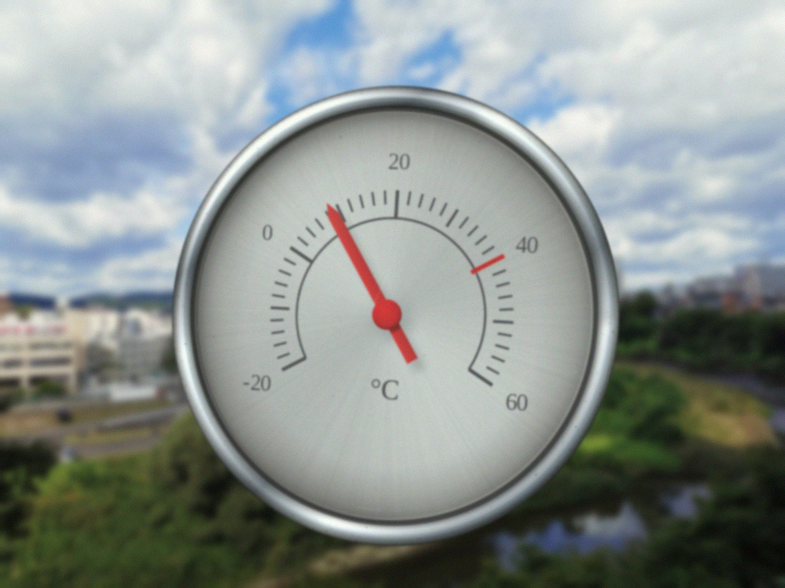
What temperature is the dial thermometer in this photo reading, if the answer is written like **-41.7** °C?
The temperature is **9** °C
